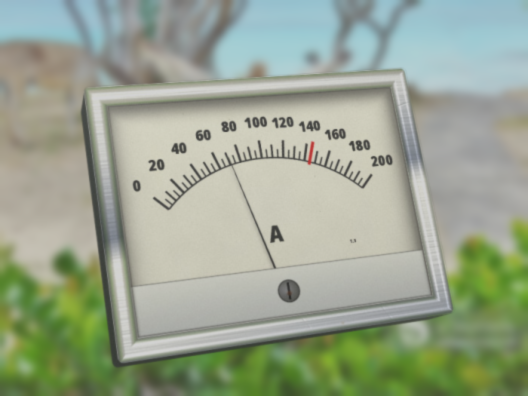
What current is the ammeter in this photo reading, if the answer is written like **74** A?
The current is **70** A
